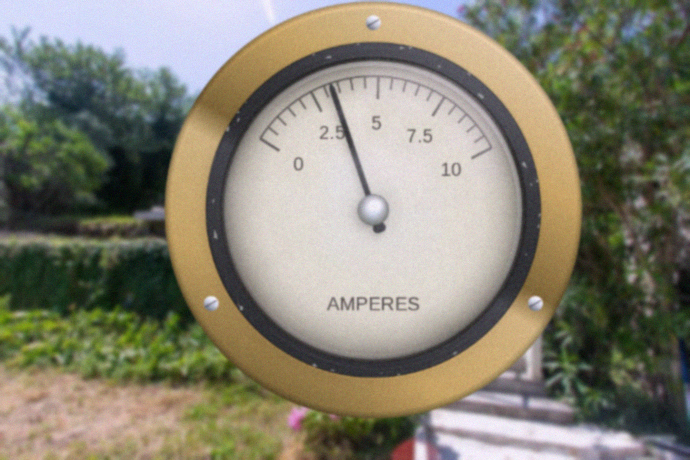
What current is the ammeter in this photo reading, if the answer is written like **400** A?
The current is **3.25** A
